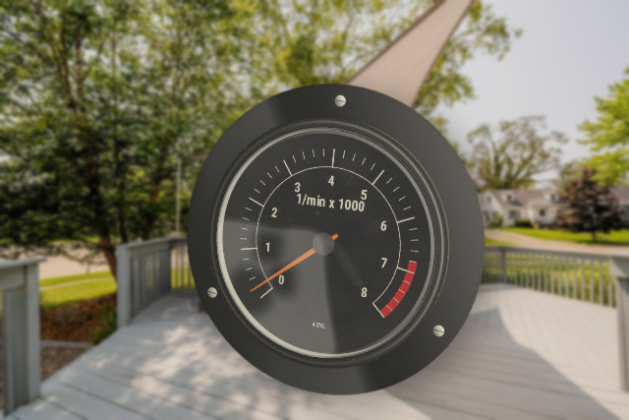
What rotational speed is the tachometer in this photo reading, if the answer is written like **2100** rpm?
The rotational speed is **200** rpm
